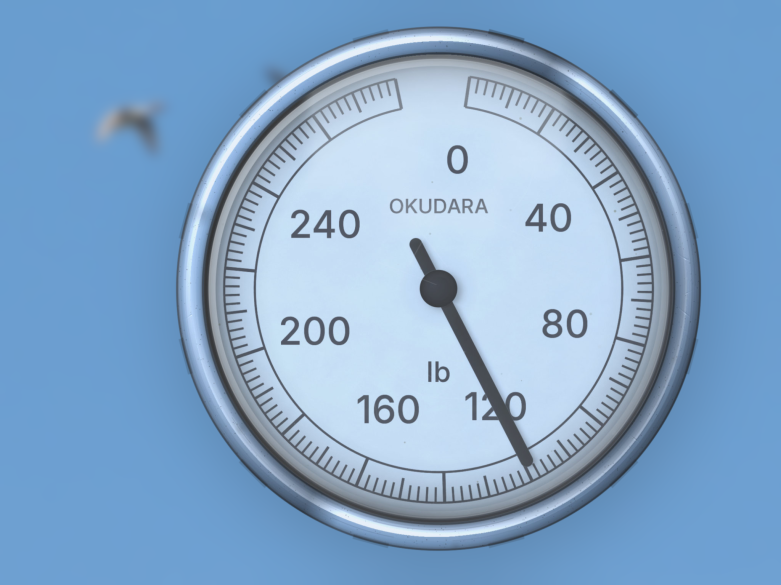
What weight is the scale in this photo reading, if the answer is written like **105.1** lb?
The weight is **119** lb
